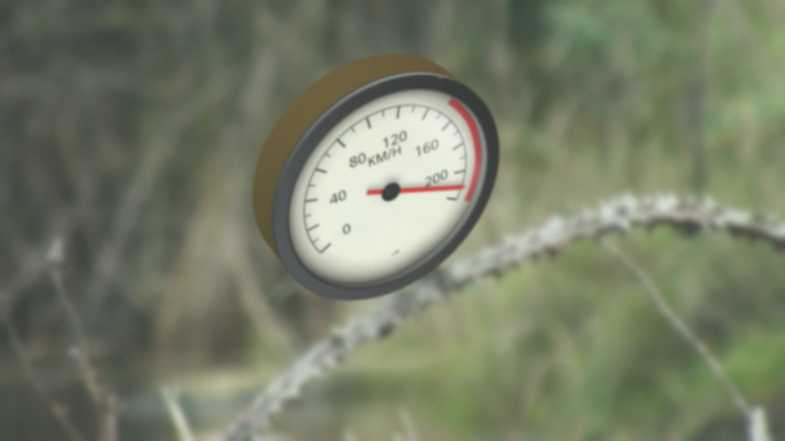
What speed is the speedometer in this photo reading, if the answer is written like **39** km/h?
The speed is **210** km/h
